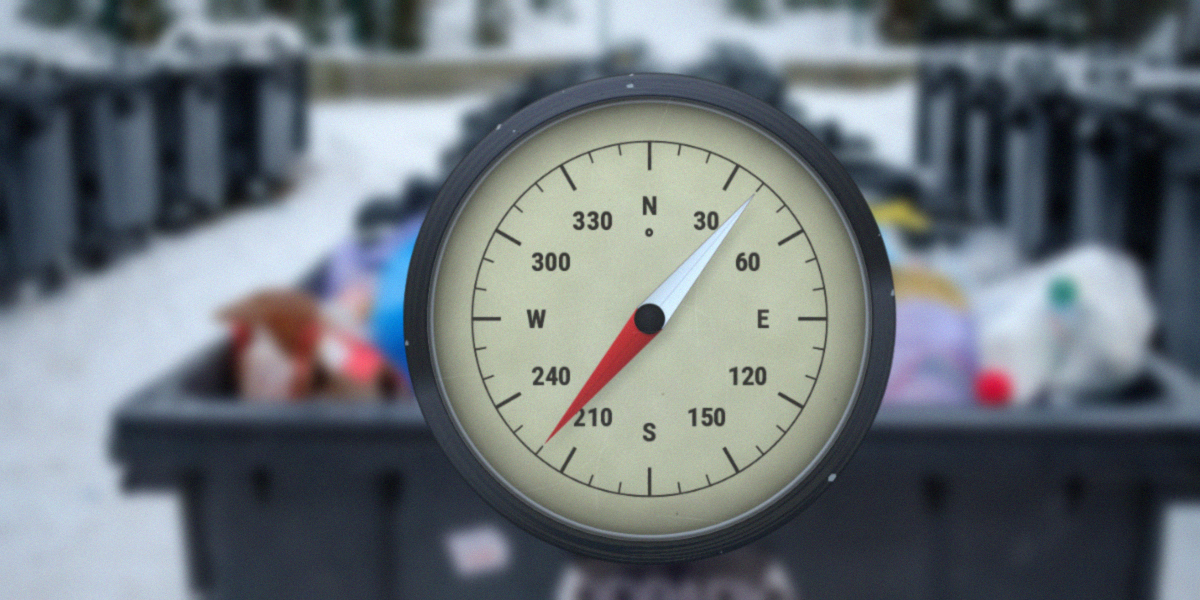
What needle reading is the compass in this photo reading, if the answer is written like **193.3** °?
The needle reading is **220** °
